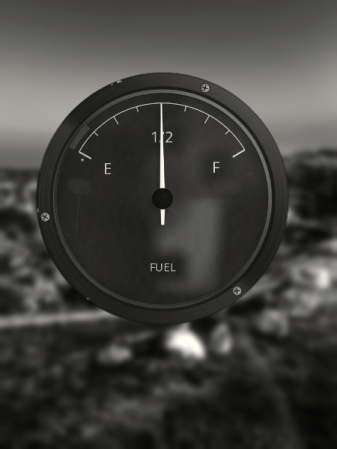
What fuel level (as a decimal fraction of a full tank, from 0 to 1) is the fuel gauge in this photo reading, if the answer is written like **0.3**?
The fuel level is **0.5**
